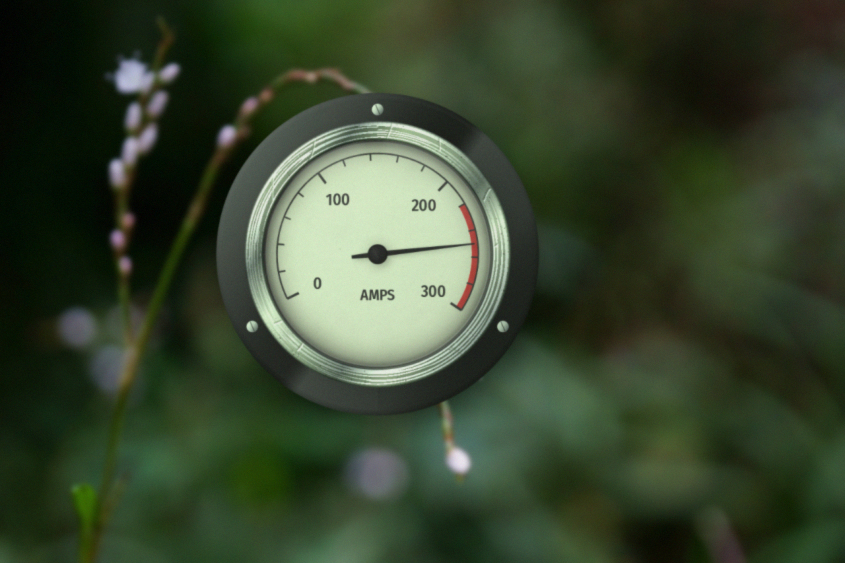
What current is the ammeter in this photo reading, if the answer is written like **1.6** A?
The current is **250** A
